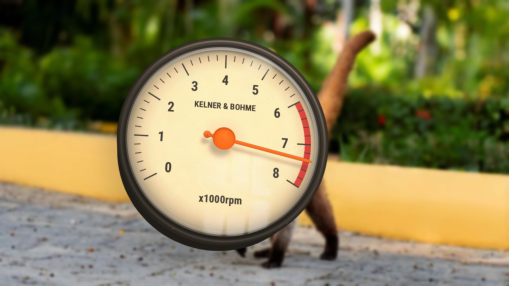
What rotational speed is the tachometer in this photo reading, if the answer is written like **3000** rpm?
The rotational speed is **7400** rpm
